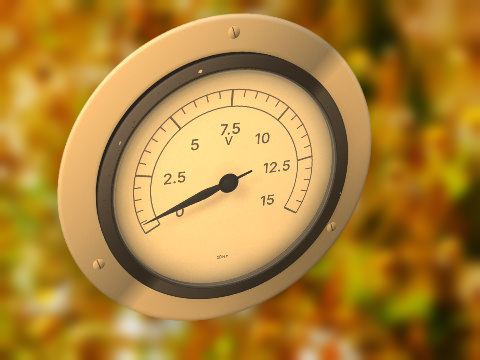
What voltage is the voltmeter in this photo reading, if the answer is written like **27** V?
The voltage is **0.5** V
